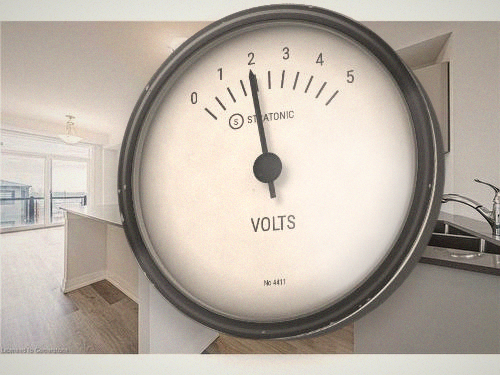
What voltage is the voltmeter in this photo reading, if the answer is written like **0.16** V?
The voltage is **2** V
